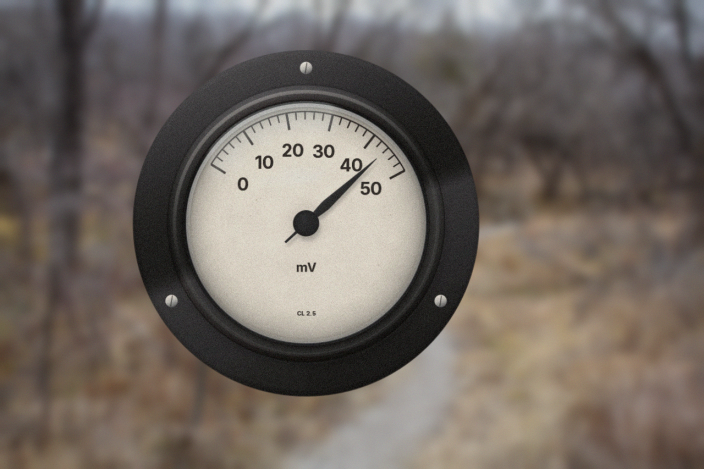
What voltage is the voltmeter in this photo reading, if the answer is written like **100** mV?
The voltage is **44** mV
